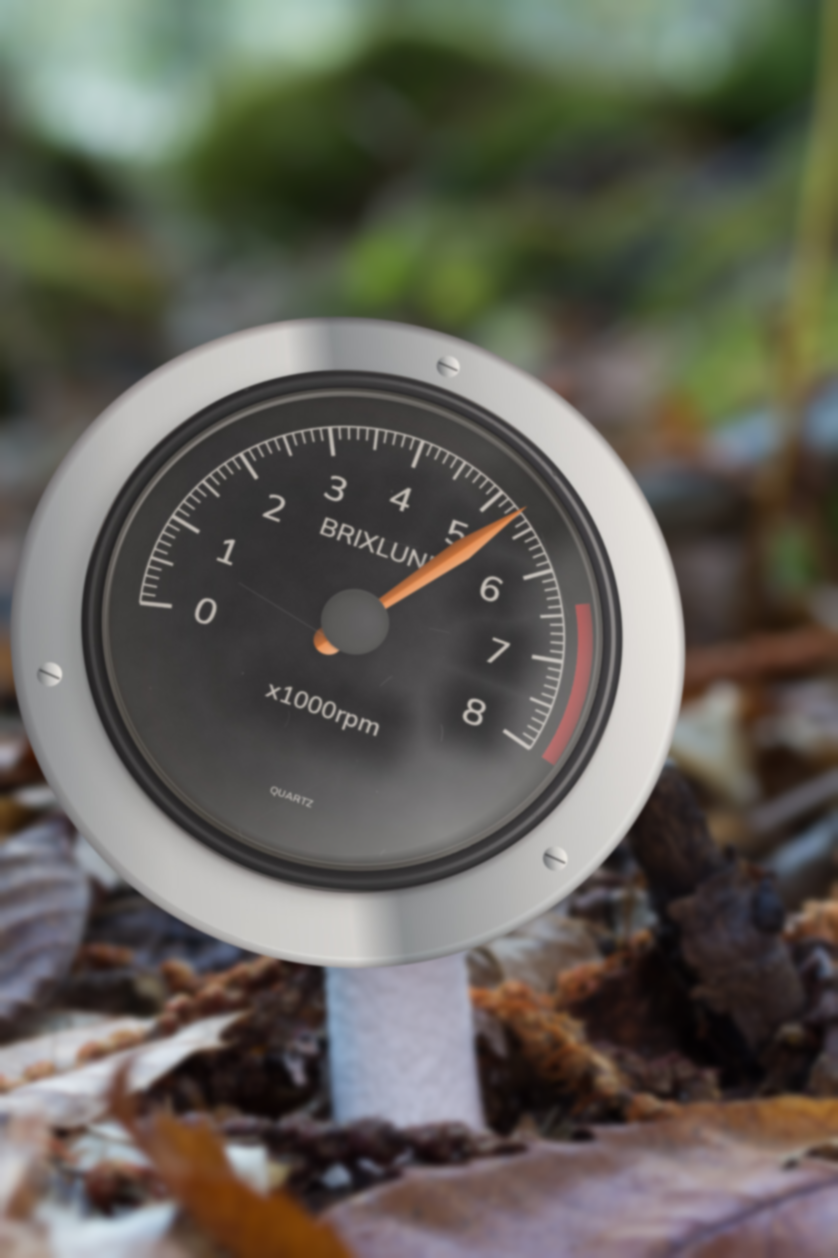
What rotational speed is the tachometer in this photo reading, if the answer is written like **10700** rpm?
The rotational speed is **5300** rpm
